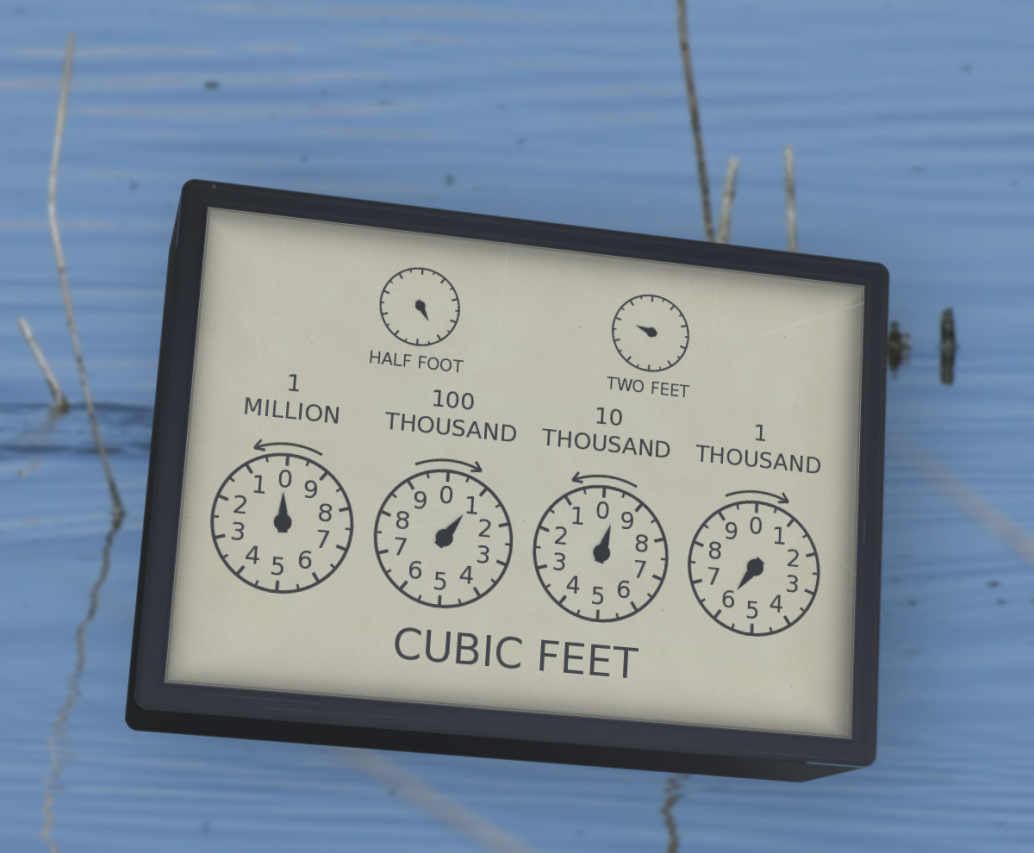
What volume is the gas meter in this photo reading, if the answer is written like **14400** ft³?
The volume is **9600** ft³
